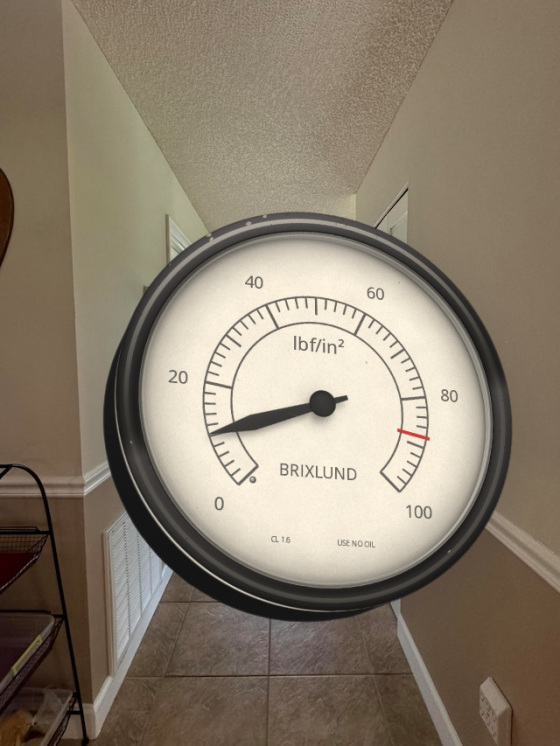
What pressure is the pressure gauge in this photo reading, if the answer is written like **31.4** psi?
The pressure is **10** psi
